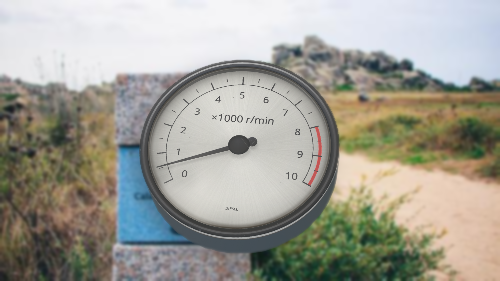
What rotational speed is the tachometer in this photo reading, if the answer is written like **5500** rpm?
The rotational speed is **500** rpm
